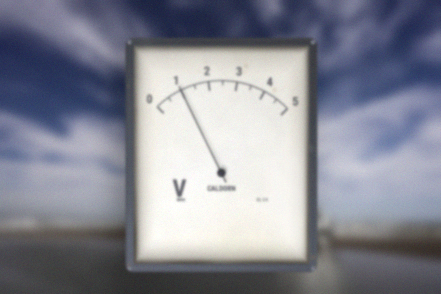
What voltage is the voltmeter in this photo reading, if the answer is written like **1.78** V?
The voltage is **1** V
